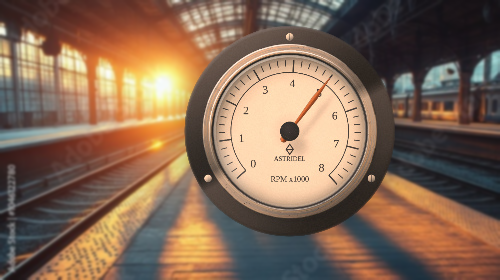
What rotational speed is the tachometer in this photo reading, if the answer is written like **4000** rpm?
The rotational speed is **5000** rpm
